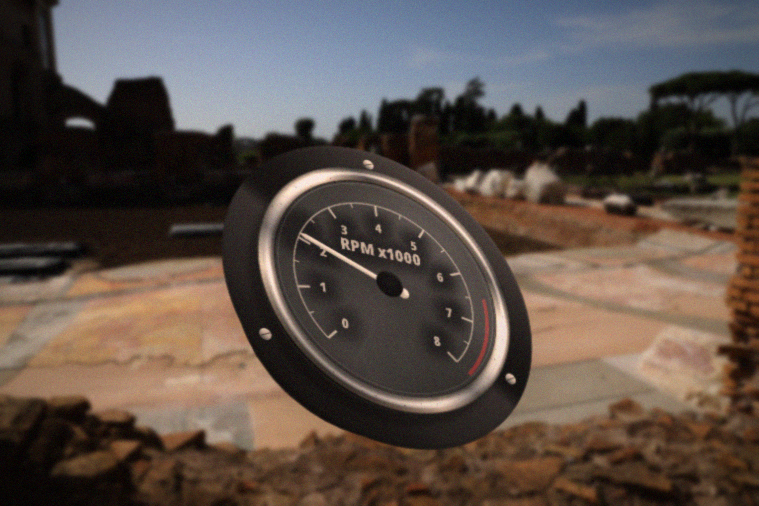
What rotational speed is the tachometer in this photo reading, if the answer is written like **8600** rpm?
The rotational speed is **2000** rpm
